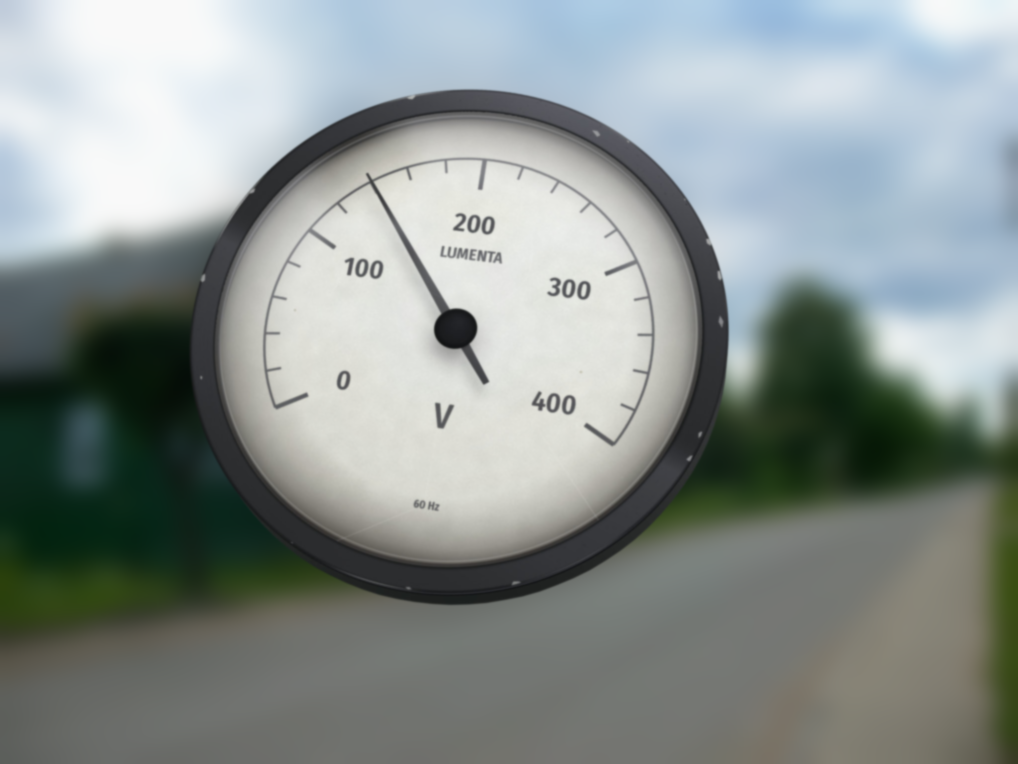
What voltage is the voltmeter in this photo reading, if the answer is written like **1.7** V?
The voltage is **140** V
